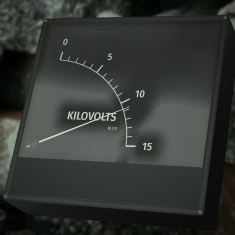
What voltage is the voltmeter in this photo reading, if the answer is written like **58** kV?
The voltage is **11** kV
